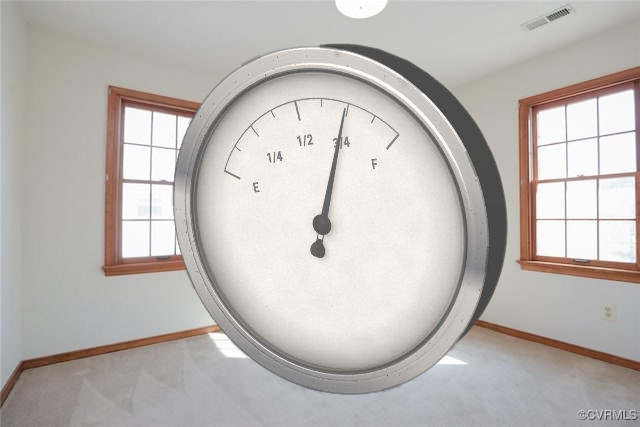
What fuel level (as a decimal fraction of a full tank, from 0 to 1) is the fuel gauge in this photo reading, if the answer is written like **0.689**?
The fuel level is **0.75**
